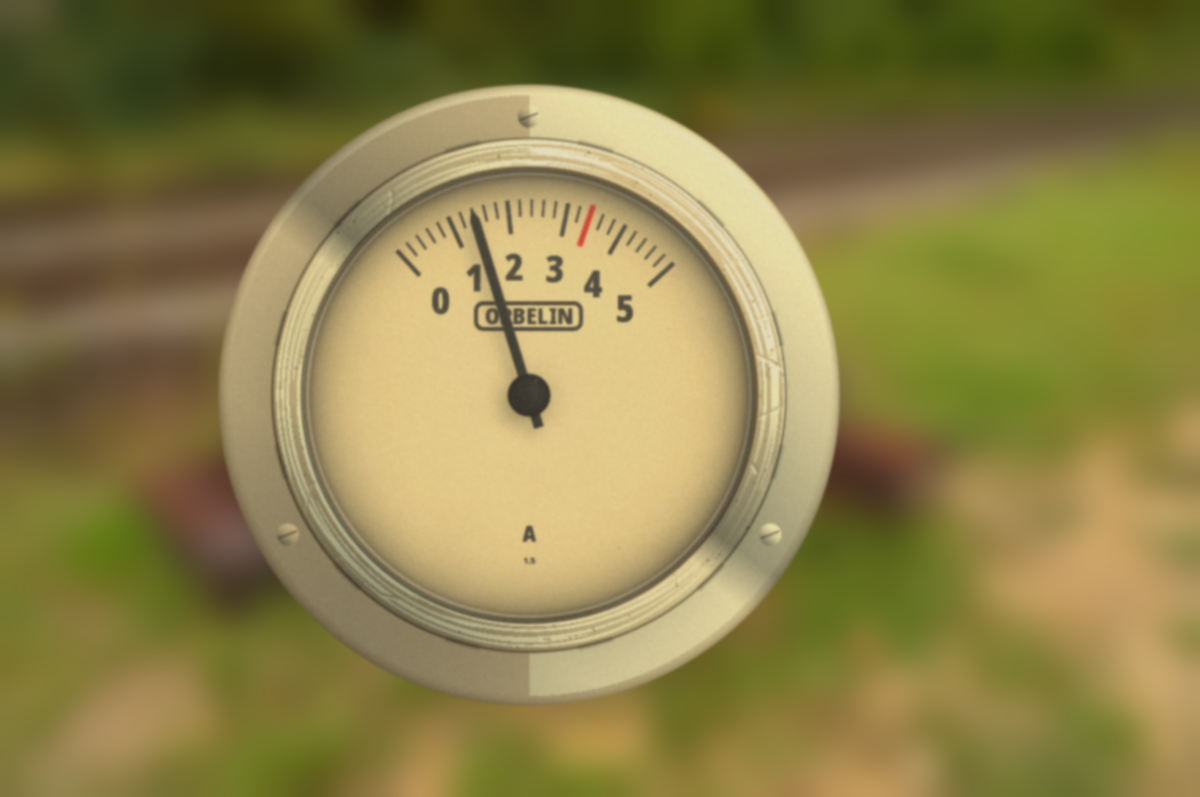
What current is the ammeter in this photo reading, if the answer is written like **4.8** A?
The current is **1.4** A
